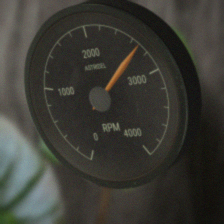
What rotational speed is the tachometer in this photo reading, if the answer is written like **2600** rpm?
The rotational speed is **2700** rpm
